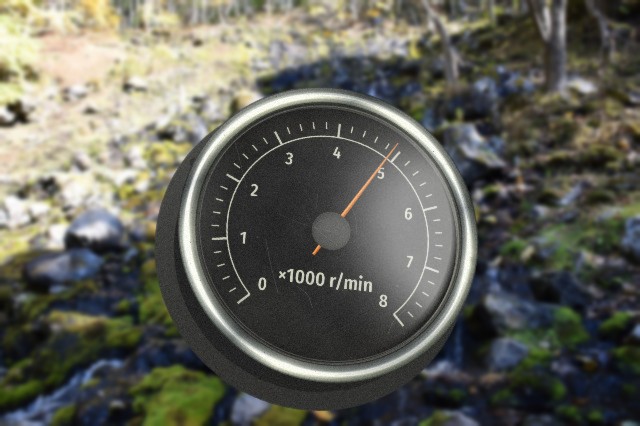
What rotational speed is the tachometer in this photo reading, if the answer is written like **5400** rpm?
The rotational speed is **4900** rpm
